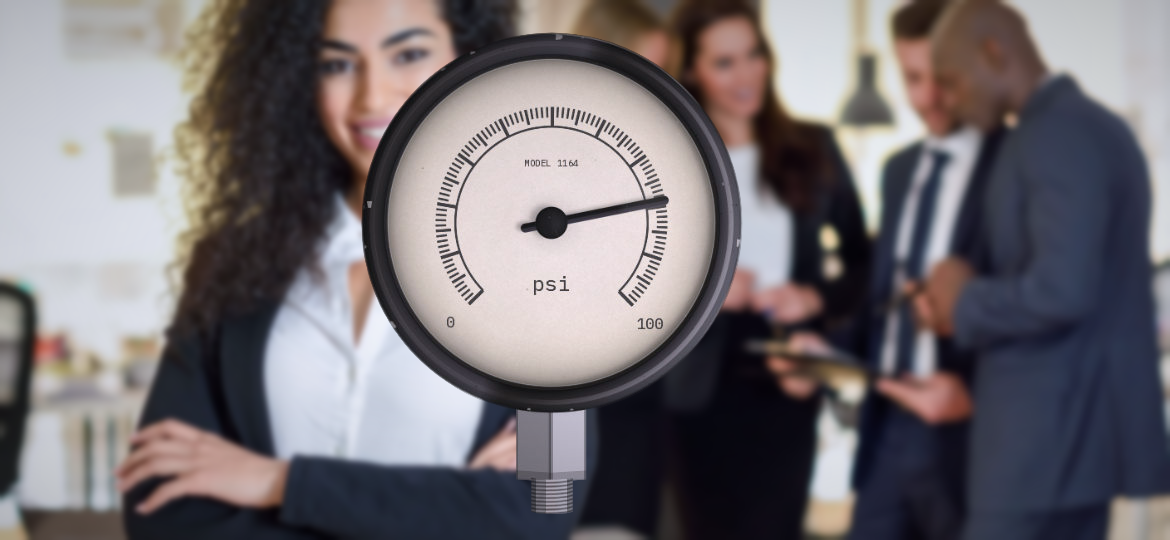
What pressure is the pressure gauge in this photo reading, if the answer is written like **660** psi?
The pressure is **79** psi
